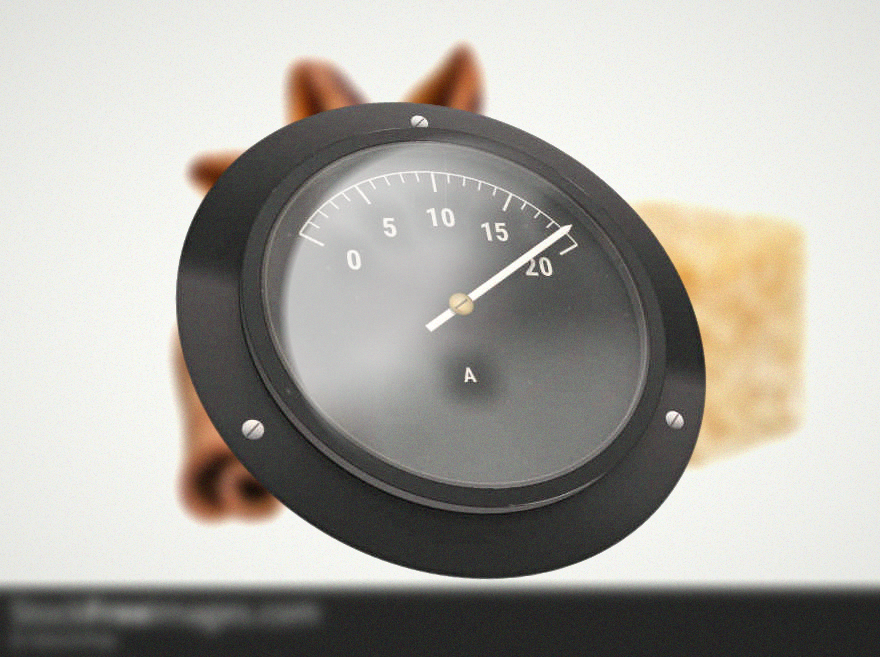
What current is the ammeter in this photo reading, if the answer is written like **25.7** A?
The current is **19** A
